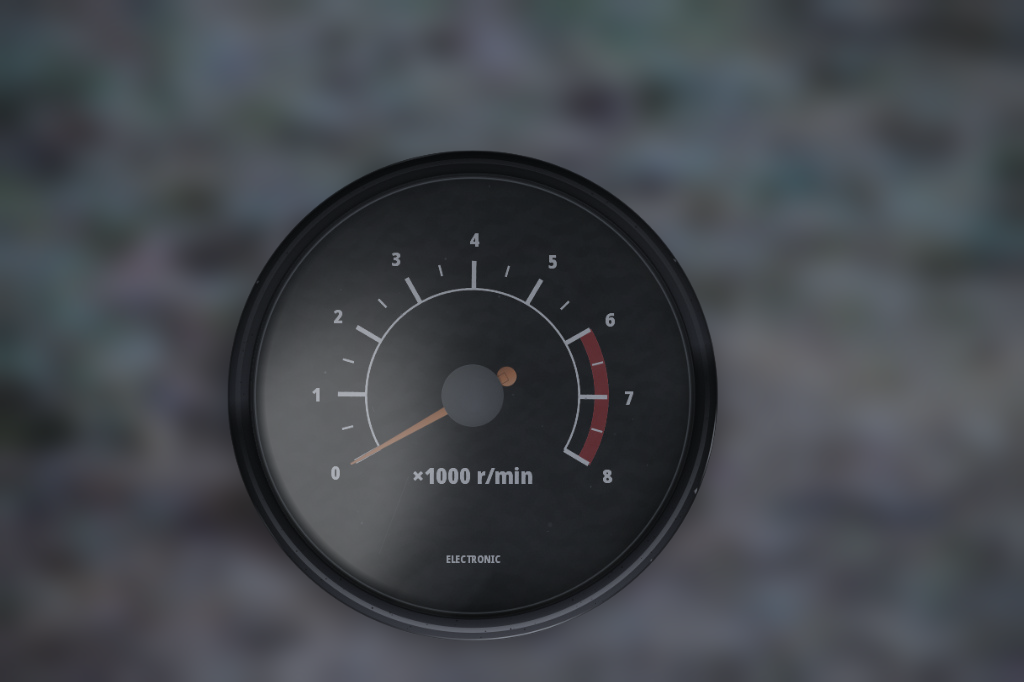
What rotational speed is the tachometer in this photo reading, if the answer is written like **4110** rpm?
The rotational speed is **0** rpm
